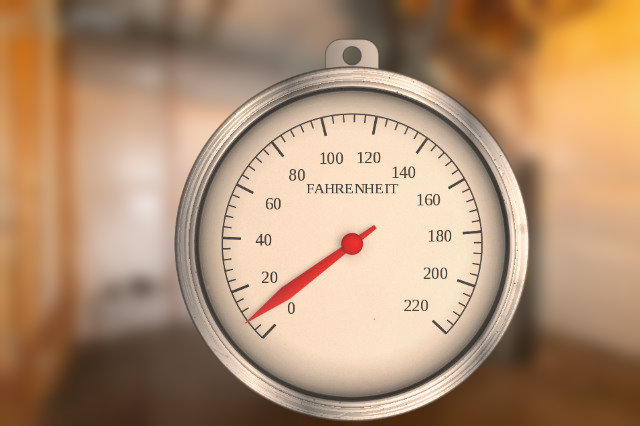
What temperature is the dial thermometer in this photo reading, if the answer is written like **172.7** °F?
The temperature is **8** °F
